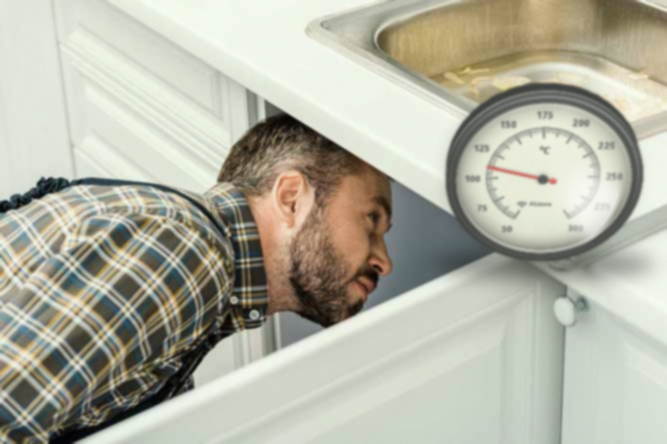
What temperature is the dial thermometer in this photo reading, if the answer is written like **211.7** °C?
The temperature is **112.5** °C
